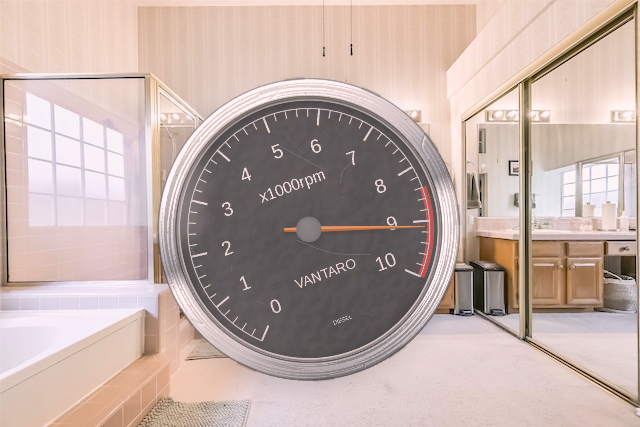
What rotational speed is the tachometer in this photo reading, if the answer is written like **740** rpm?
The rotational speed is **9100** rpm
